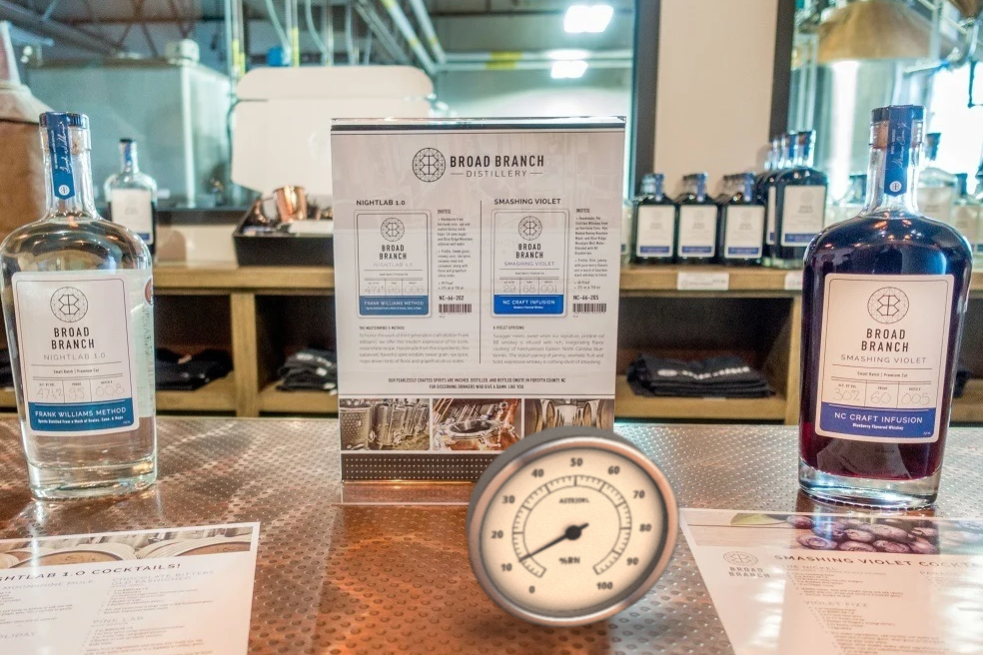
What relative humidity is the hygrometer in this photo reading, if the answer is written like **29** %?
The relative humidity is **10** %
